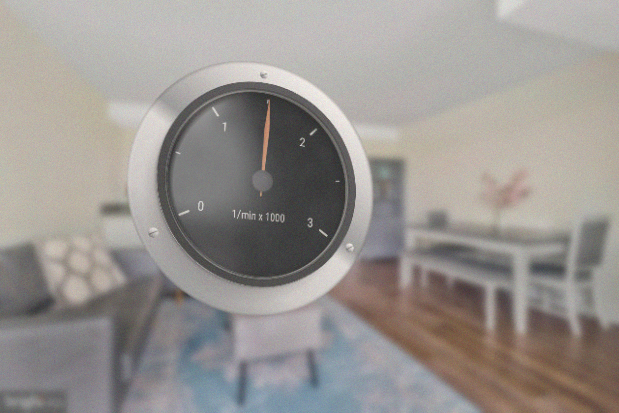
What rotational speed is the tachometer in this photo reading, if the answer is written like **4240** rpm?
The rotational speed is **1500** rpm
